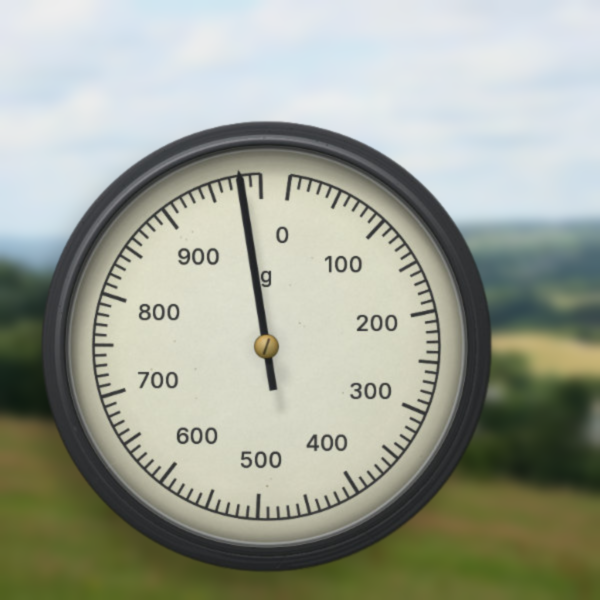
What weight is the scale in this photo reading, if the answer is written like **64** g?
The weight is **980** g
